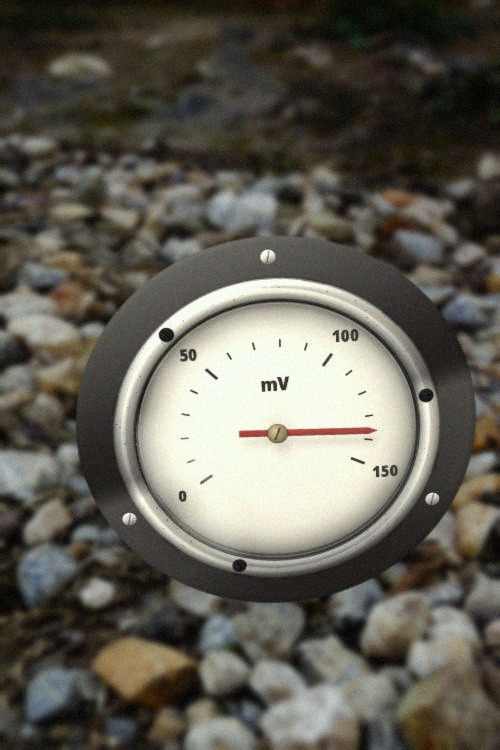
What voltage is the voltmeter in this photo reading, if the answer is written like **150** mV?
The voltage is **135** mV
